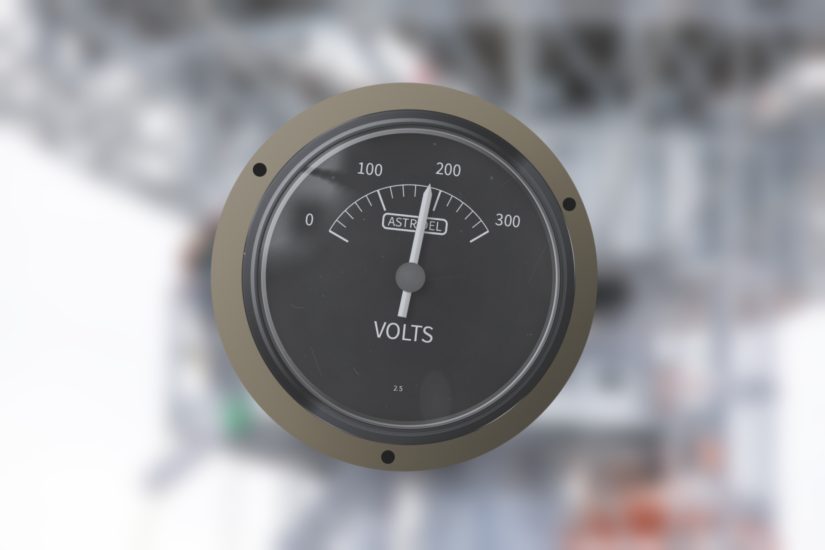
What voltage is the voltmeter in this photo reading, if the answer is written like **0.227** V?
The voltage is **180** V
